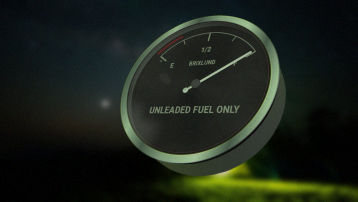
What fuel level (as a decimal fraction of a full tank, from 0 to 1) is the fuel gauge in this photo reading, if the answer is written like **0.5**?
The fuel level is **1**
